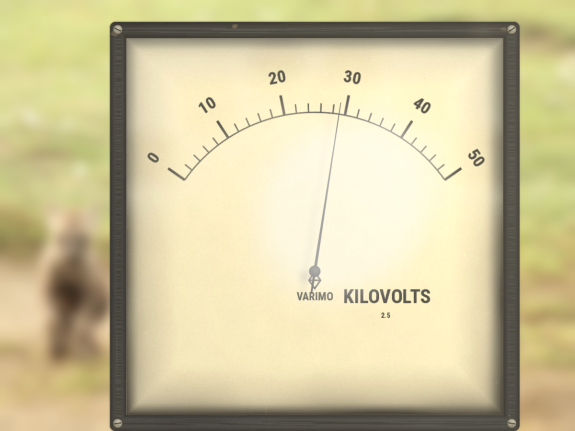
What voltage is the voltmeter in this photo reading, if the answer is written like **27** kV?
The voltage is **29** kV
